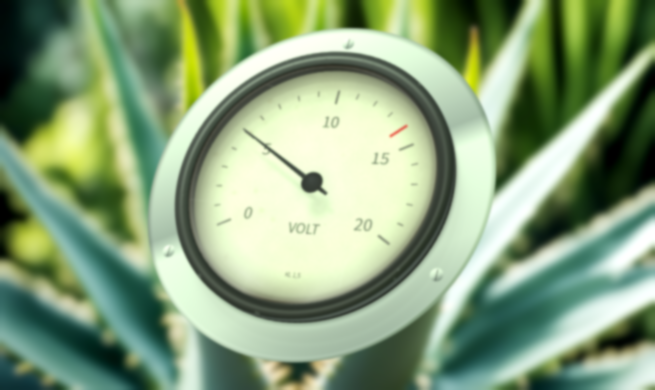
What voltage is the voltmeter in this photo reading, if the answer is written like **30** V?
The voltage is **5** V
